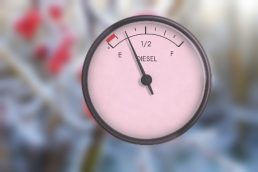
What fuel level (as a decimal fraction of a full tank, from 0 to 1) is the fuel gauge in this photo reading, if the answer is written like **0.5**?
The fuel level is **0.25**
